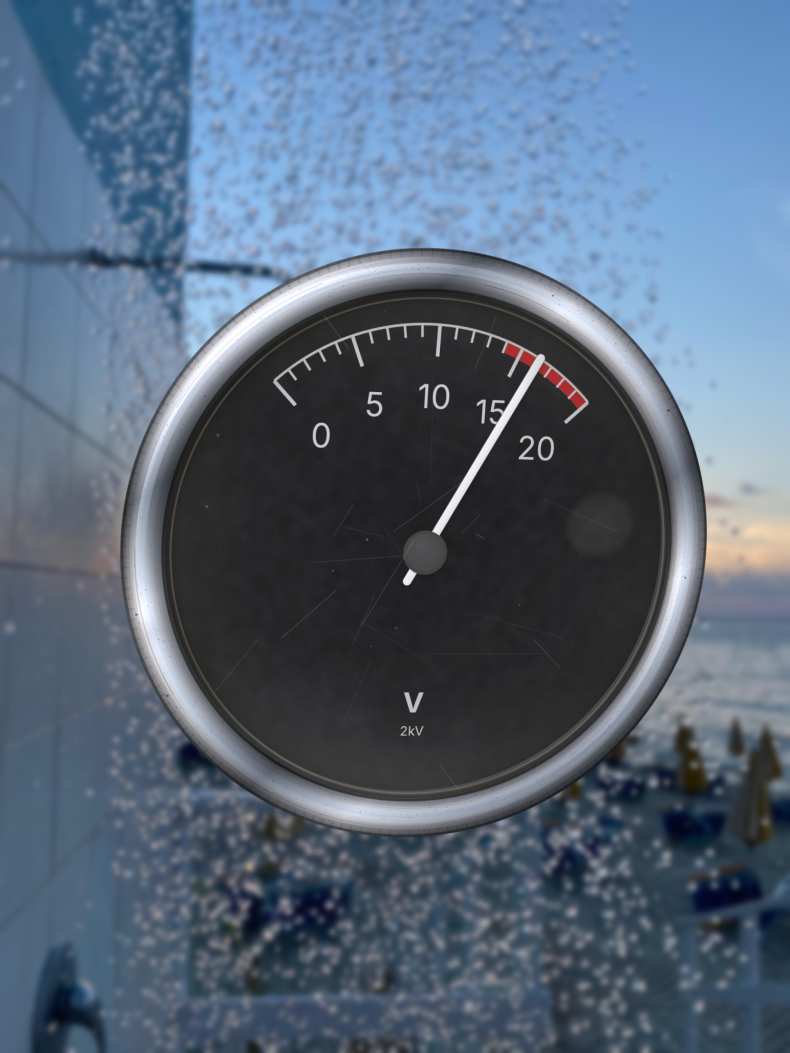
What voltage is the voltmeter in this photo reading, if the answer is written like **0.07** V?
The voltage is **16** V
